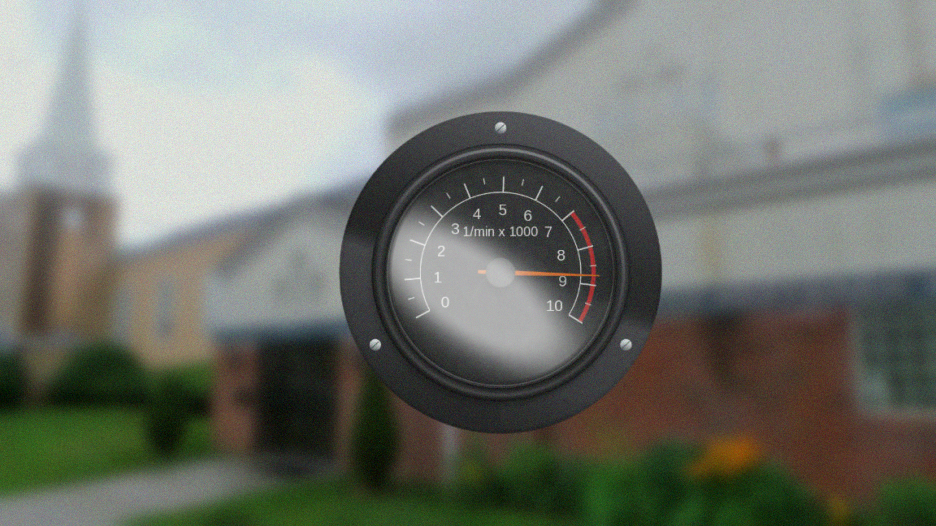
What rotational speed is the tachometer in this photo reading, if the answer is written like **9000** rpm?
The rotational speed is **8750** rpm
